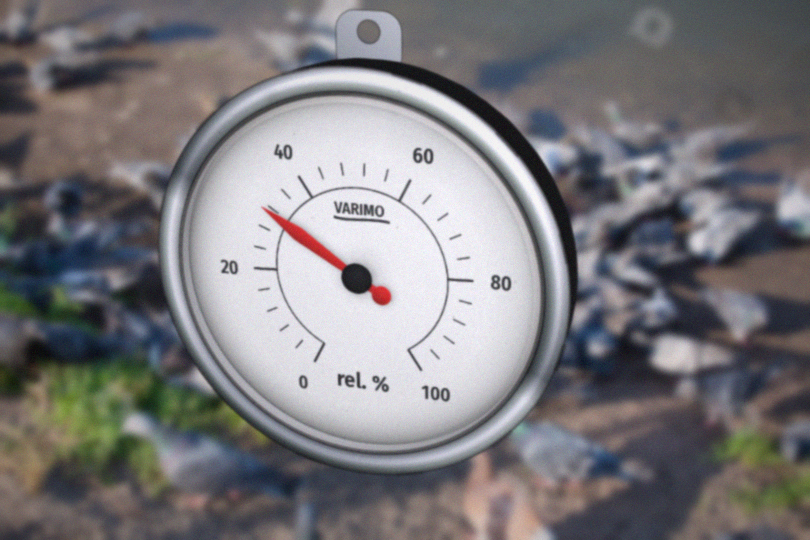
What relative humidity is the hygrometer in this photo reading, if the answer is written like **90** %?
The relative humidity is **32** %
